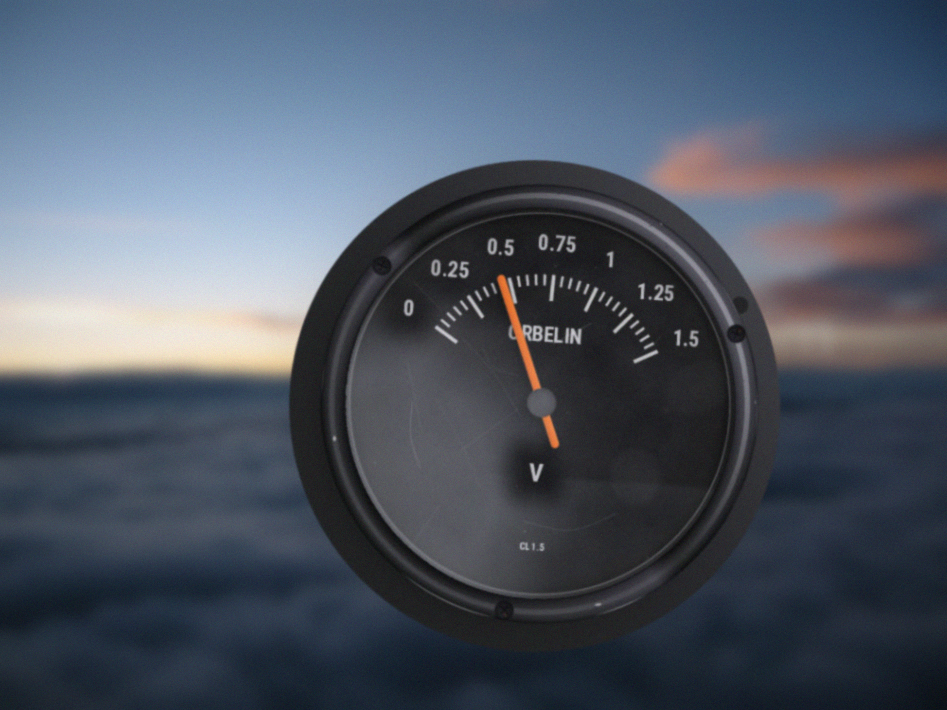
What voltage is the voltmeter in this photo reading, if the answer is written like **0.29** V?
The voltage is **0.45** V
